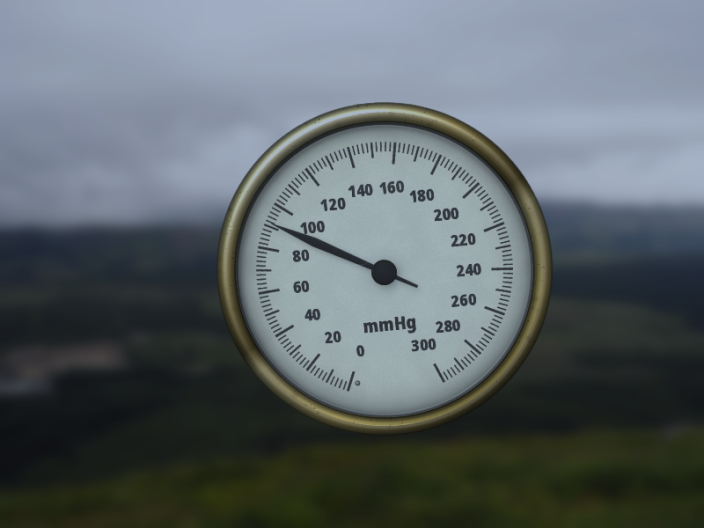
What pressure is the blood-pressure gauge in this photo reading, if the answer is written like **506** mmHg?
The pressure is **92** mmHg
